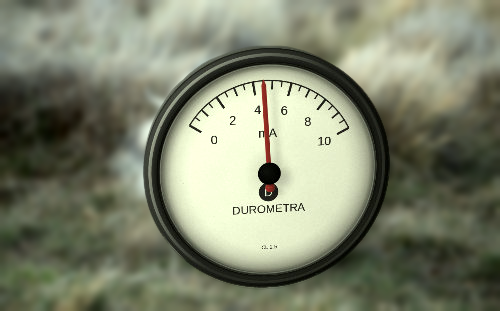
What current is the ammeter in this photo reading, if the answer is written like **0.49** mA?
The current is **4.5** mA
